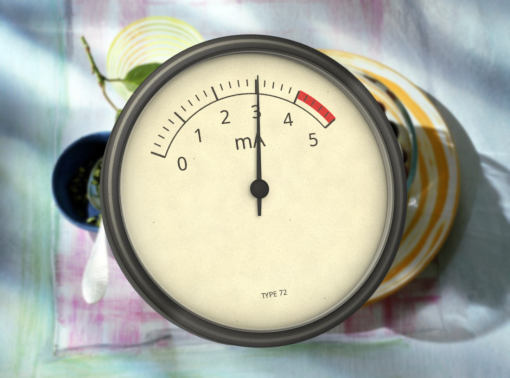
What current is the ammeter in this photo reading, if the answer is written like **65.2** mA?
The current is **3** mA
